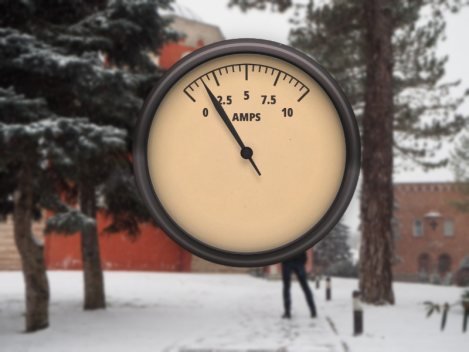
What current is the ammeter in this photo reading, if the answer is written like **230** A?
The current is **1.5** A
